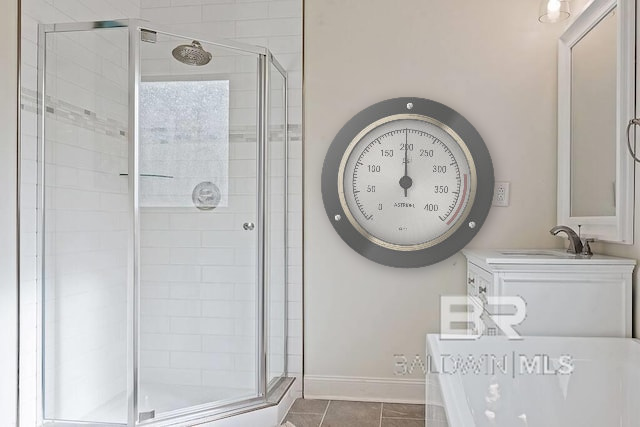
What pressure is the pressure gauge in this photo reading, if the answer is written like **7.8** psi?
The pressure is **200** psi
